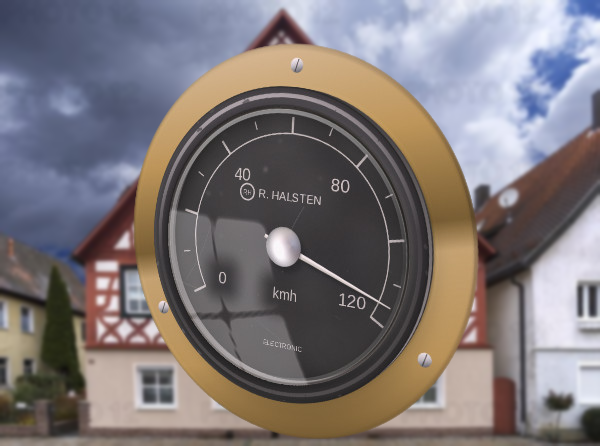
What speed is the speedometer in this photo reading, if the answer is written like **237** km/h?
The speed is **115** km/h
